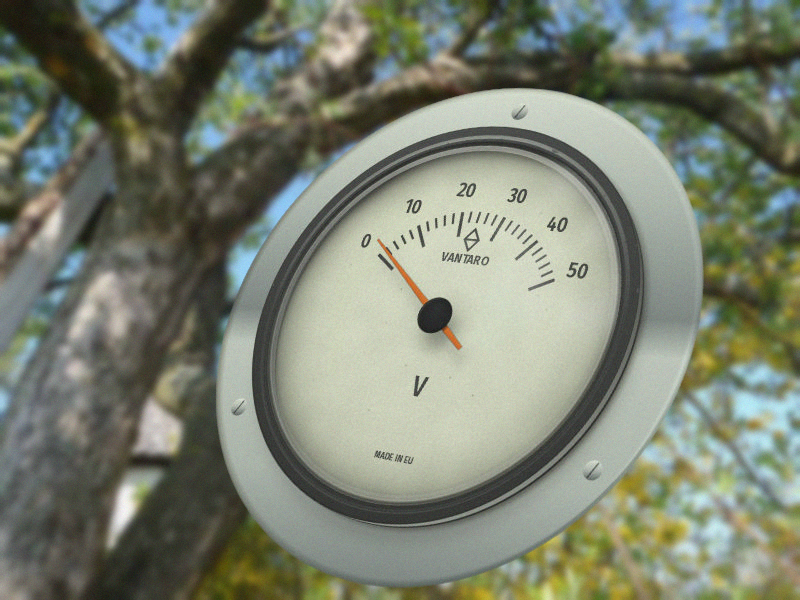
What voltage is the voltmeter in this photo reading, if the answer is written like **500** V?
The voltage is **2** V
